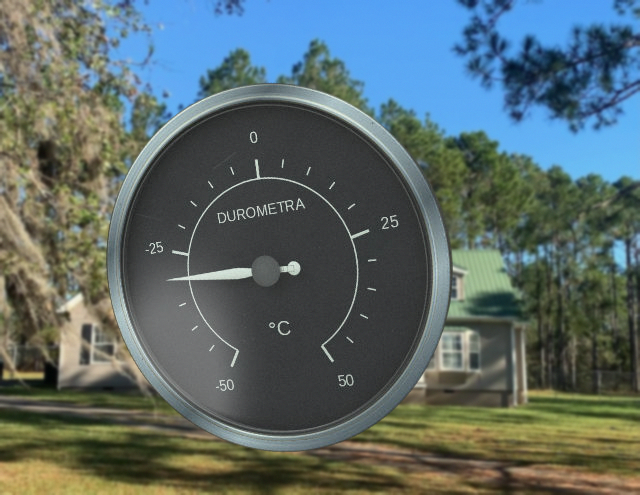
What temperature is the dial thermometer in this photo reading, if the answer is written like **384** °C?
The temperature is **-30** °C
